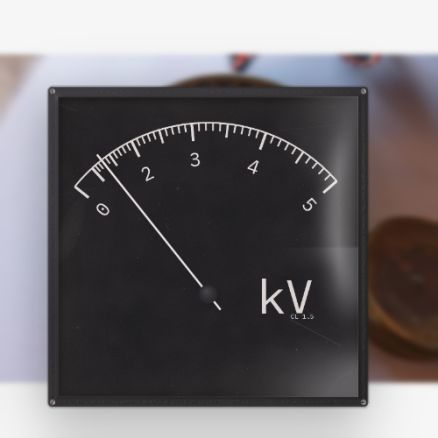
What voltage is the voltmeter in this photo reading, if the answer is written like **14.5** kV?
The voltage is **1.3** kV
